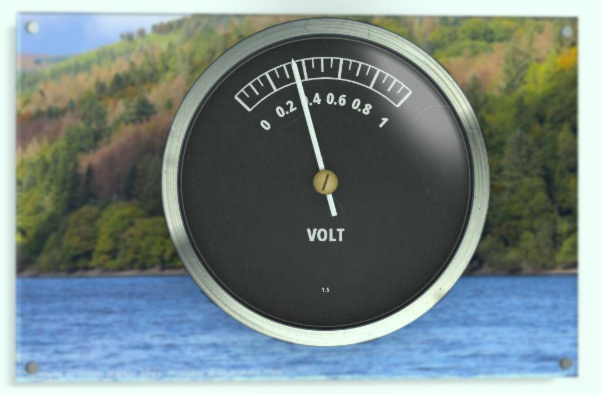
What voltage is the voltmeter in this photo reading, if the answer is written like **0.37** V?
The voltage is **0.35** V
